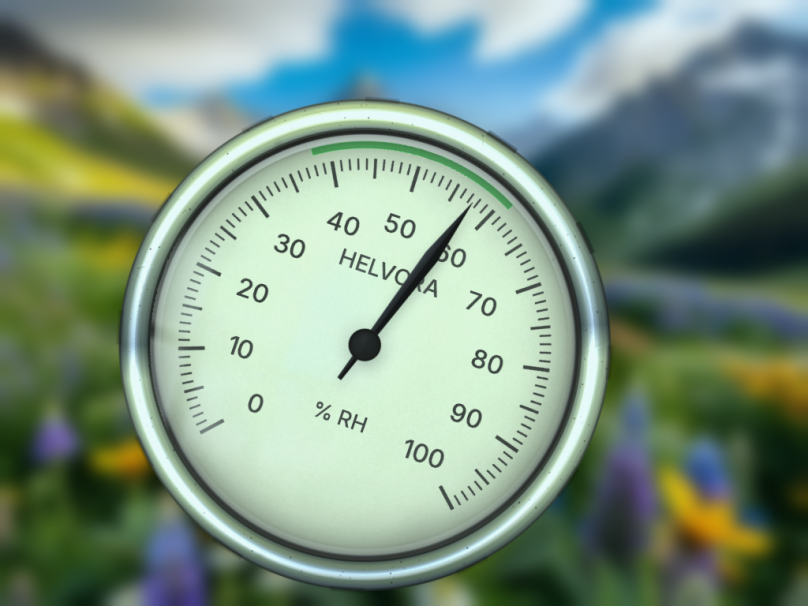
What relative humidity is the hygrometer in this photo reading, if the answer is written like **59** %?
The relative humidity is **57.5** %
